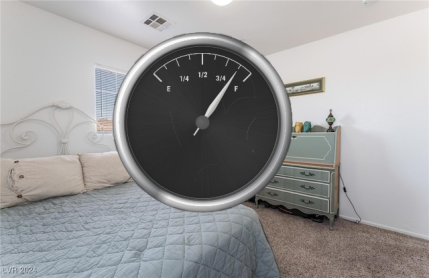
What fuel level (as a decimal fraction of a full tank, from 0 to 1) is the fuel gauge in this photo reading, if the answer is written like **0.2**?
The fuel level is **0.875**
